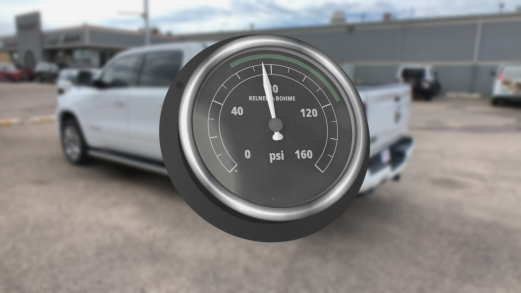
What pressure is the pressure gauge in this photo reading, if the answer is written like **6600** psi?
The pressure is **75** psi
